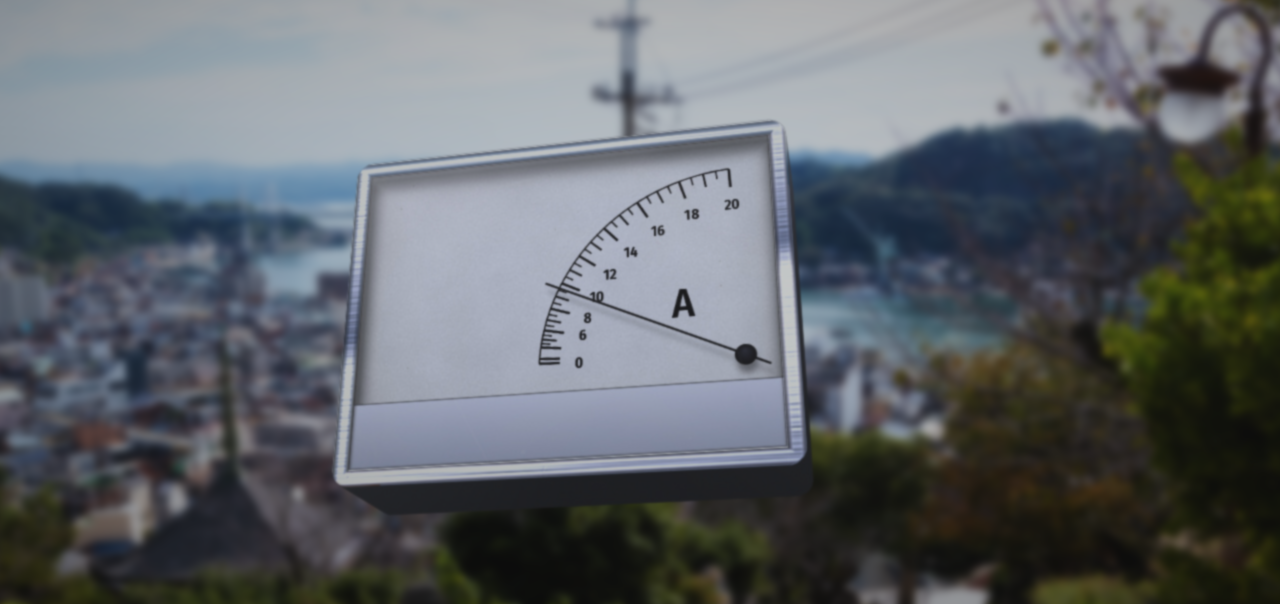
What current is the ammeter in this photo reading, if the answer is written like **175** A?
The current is **9.5** A
